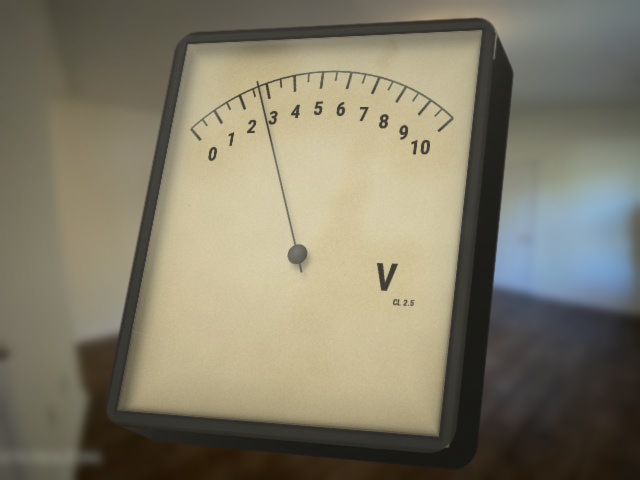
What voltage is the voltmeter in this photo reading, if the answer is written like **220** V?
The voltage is **2.75** V
